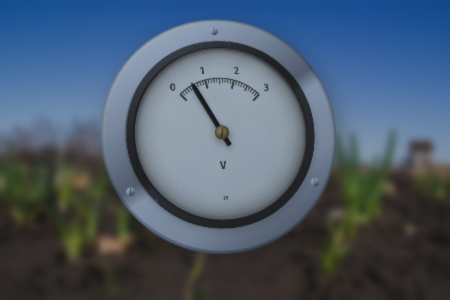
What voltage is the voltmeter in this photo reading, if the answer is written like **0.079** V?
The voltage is **0.5** V
